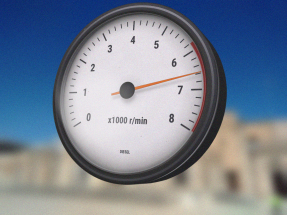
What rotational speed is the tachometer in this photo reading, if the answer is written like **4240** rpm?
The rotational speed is **6600** rpm
